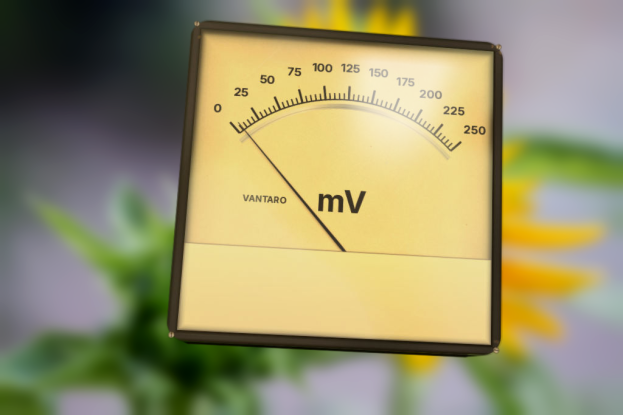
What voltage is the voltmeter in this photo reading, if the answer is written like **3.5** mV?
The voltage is **5** mV
